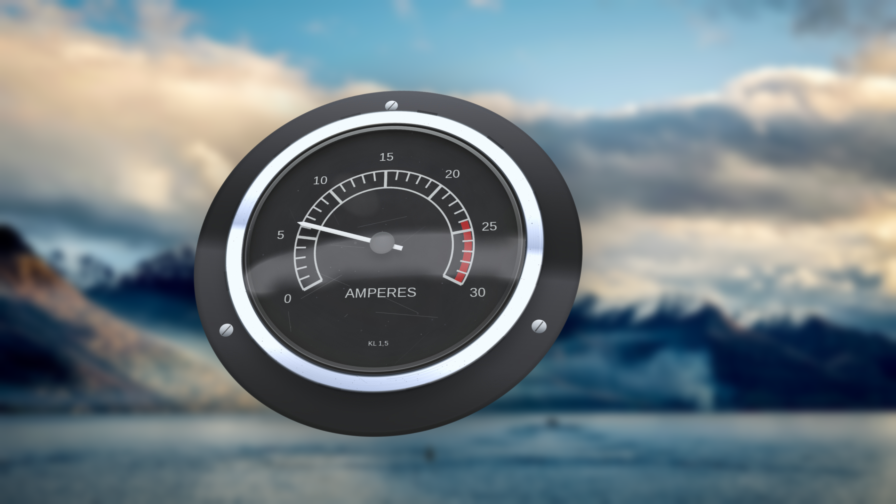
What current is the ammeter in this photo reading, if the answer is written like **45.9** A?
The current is **6** A
